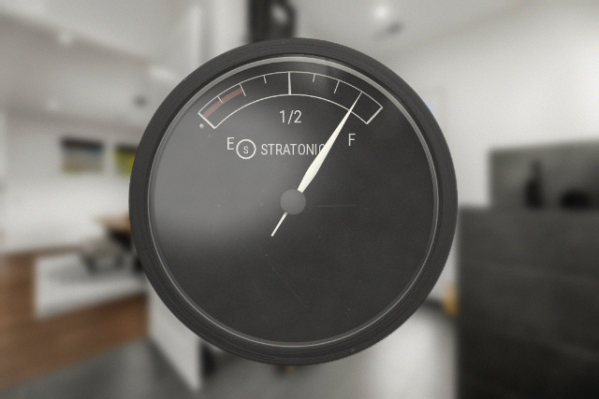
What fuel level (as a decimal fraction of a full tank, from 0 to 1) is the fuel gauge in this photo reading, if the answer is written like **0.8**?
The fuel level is **0.875**
